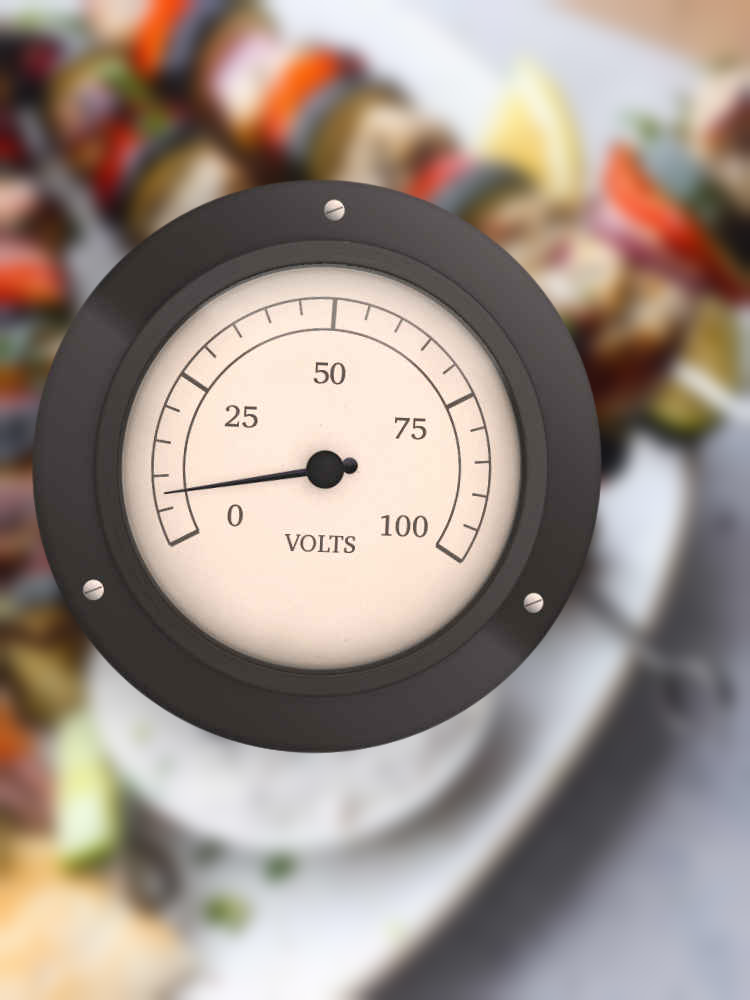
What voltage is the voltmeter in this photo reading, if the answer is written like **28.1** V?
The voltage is **7.5** V
